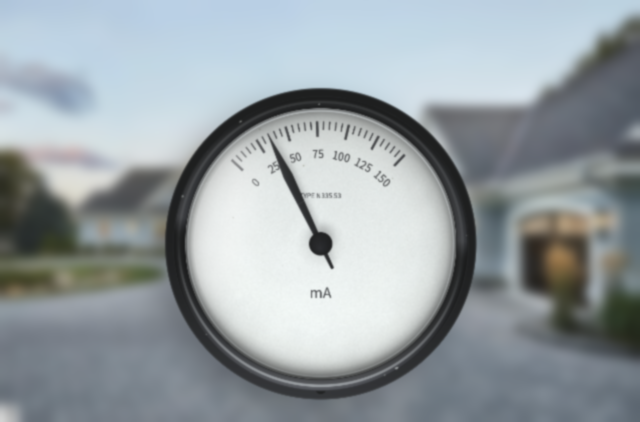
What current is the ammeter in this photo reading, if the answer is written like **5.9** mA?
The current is **35** mA
